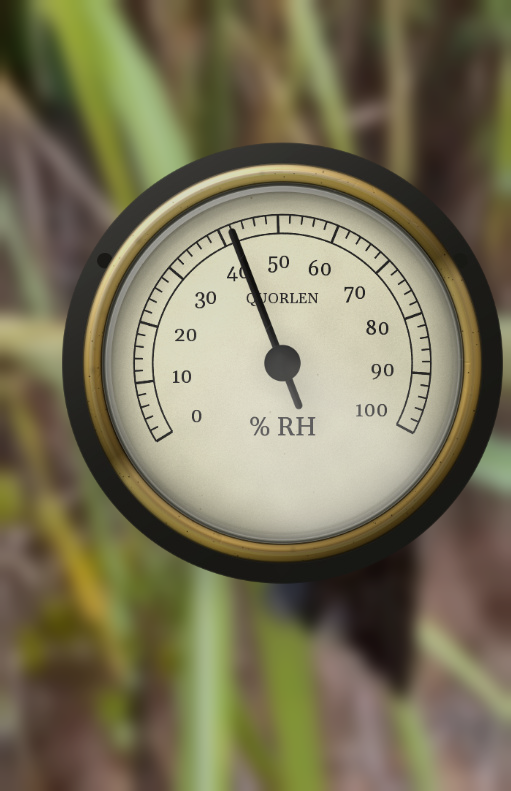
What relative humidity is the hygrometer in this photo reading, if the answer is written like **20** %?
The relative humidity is **42** %
